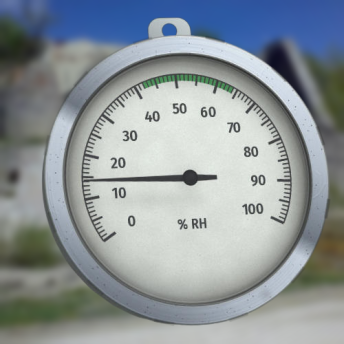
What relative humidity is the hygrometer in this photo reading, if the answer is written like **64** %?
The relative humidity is **14** %
